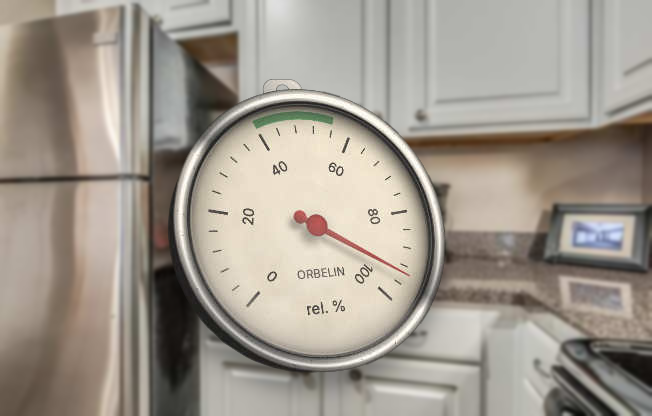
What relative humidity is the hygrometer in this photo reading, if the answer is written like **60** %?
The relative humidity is **94** %
